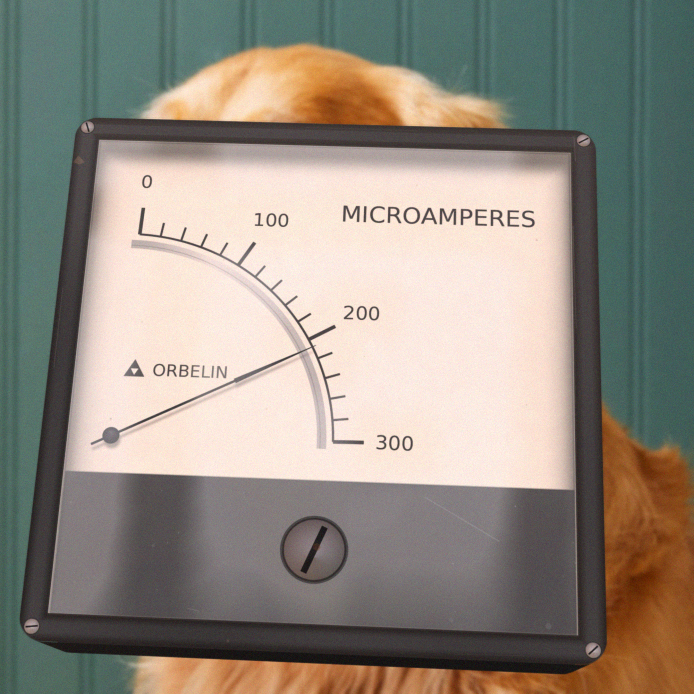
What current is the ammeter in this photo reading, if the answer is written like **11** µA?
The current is **210** µA
